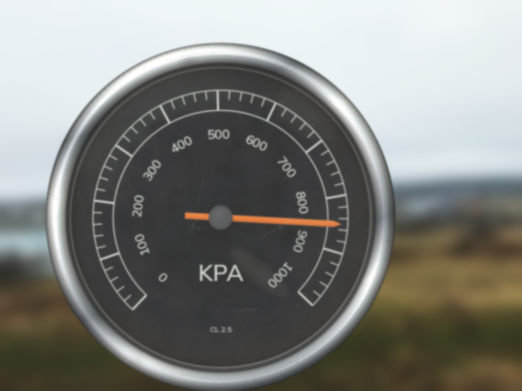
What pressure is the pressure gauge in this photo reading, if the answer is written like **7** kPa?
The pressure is **850** kPa
